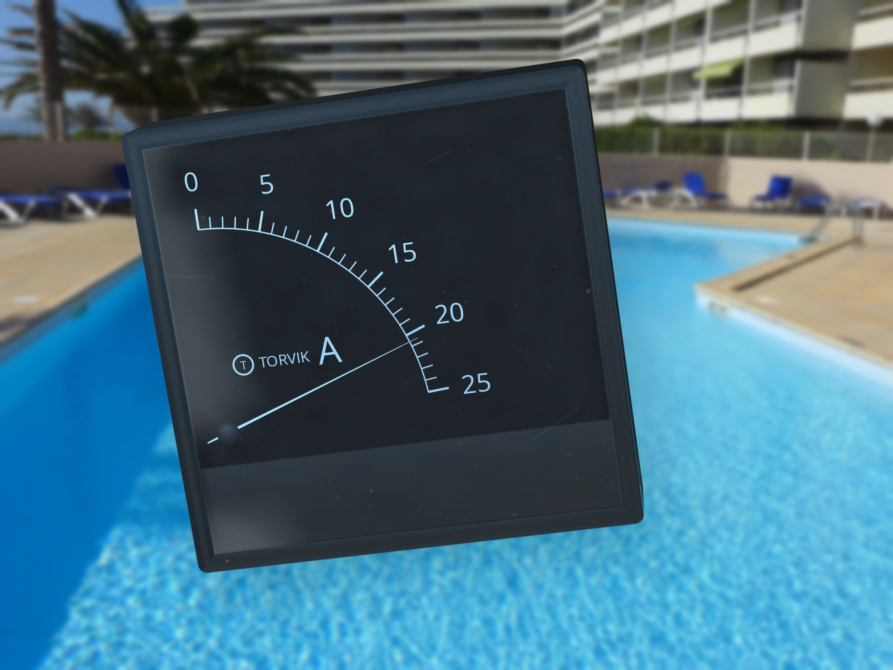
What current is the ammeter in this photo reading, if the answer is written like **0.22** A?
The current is **20.5** A
